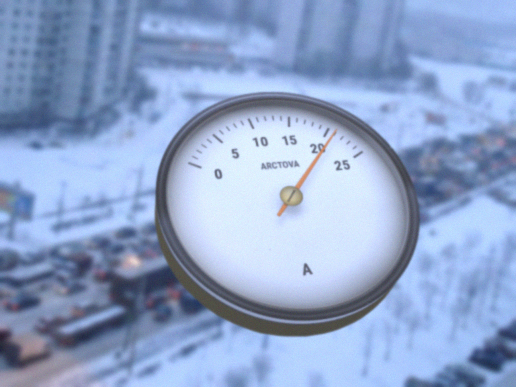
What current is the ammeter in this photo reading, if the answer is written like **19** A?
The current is **21** A
